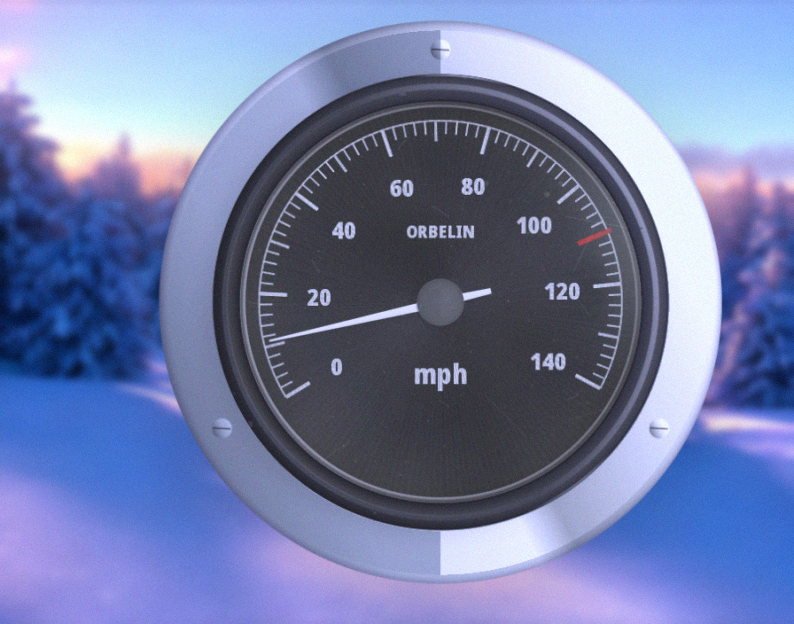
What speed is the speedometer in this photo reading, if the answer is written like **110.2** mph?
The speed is **11** mph
